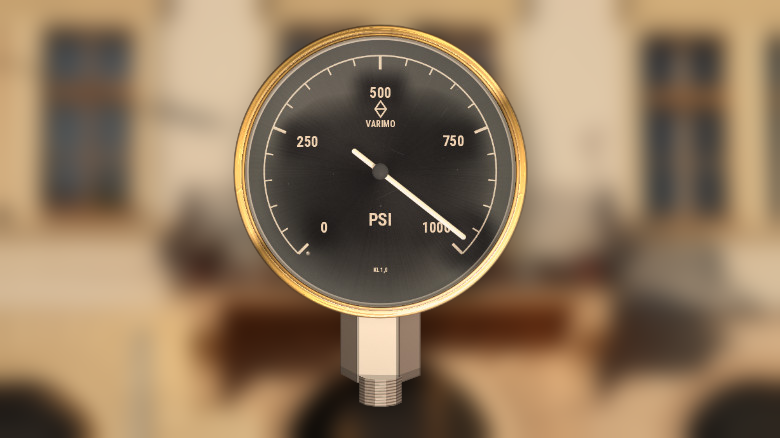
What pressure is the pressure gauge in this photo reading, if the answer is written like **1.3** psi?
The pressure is **975** psi
